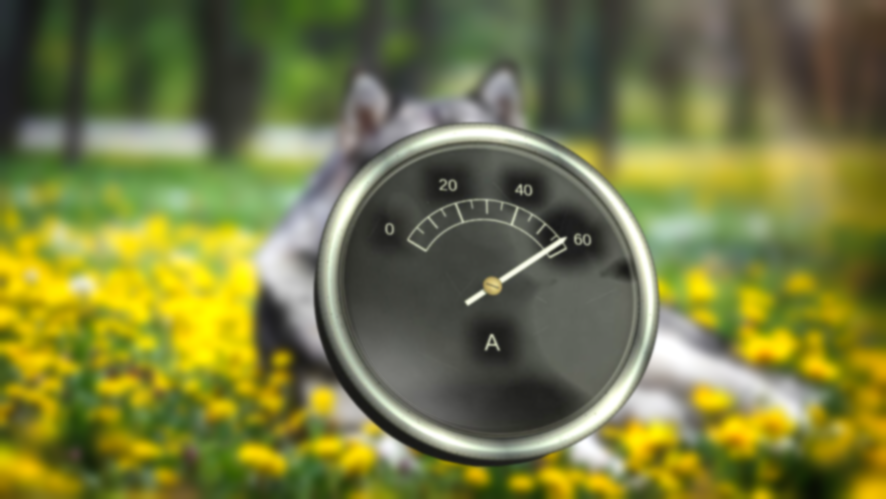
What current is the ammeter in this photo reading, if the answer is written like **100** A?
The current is **57.5** A
